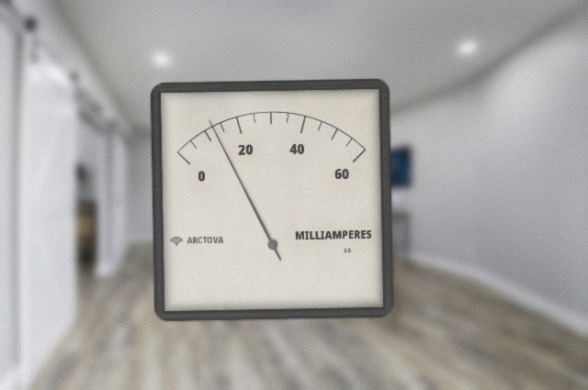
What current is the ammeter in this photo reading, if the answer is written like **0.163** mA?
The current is **12.5** mA
